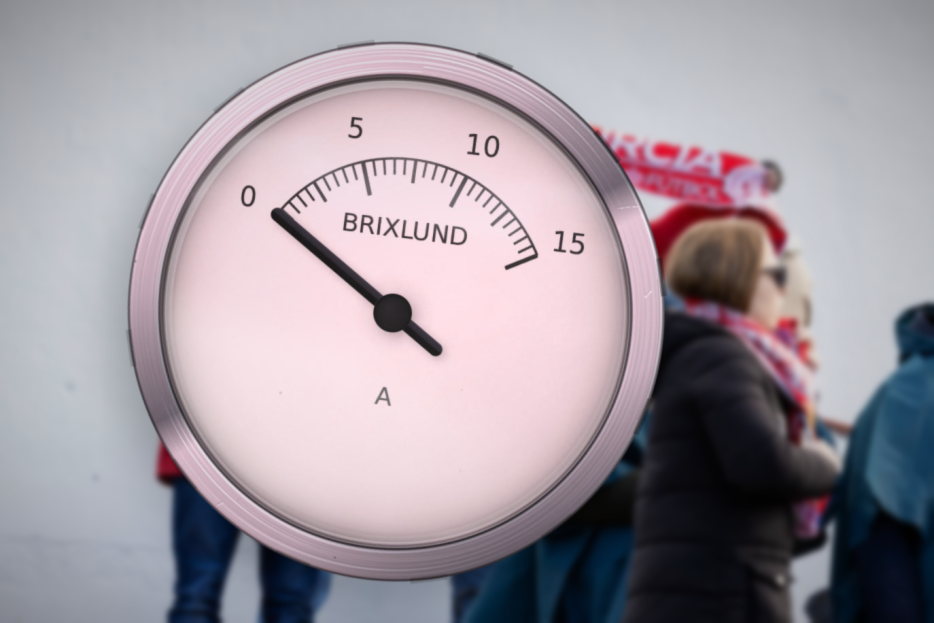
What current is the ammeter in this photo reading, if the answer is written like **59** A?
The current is **0.25** A
